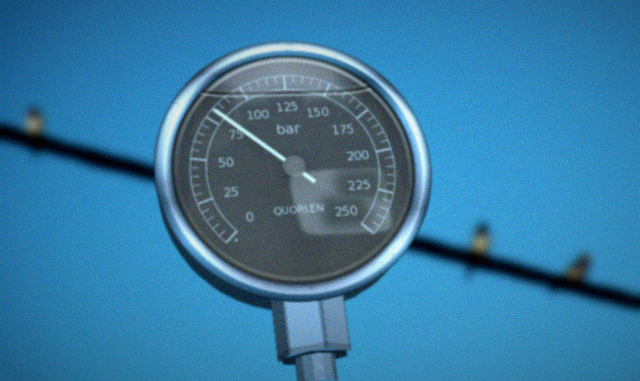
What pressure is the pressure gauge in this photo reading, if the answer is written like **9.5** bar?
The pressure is **80** bar
